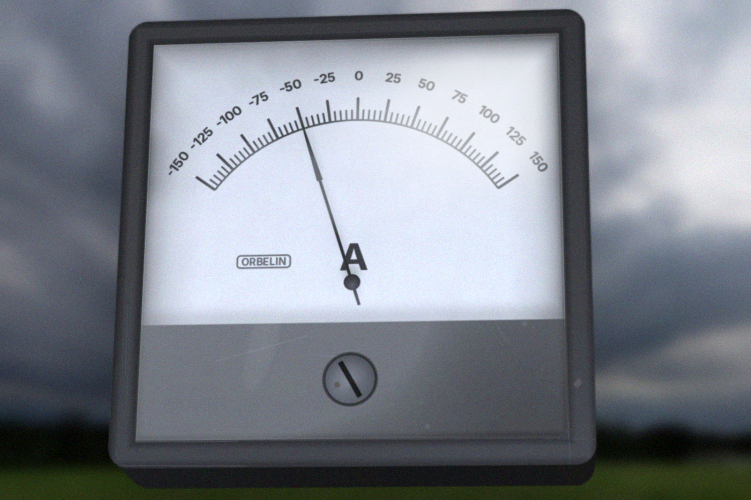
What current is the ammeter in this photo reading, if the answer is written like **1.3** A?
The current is **-50** A
